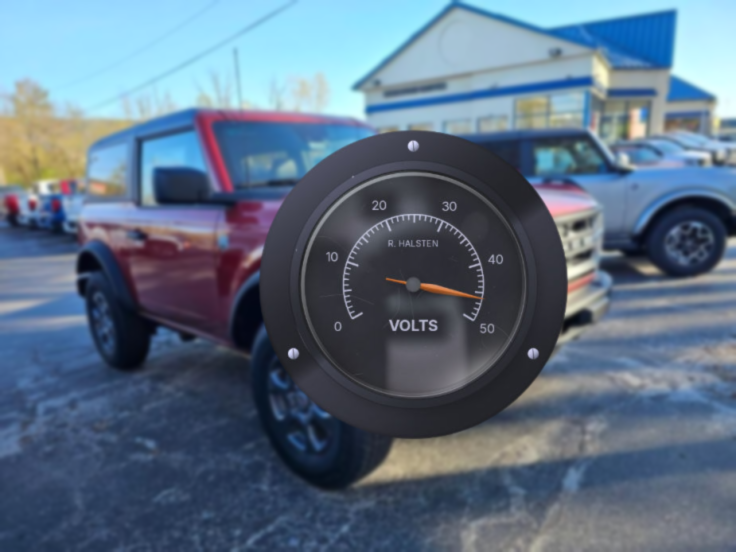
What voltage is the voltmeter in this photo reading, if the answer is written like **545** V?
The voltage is **46** V
